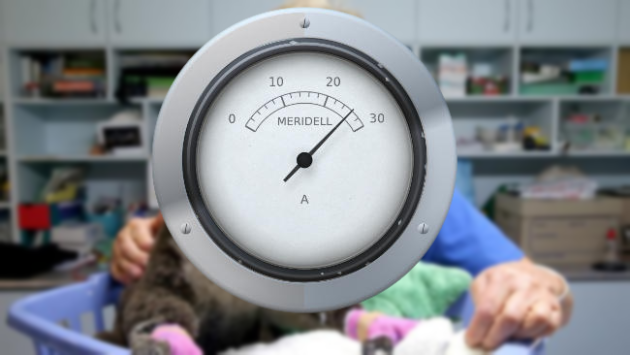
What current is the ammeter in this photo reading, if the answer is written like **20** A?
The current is **26** A
